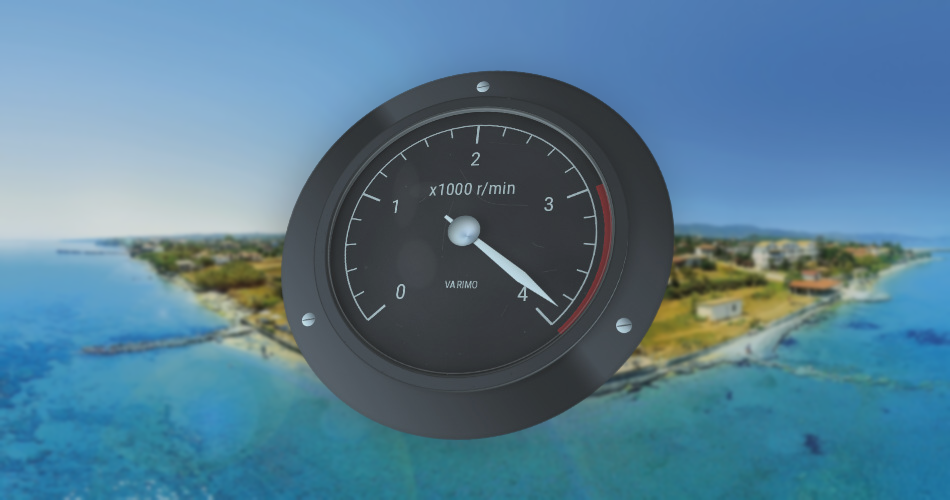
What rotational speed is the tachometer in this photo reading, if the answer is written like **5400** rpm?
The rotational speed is **3900** rpm
